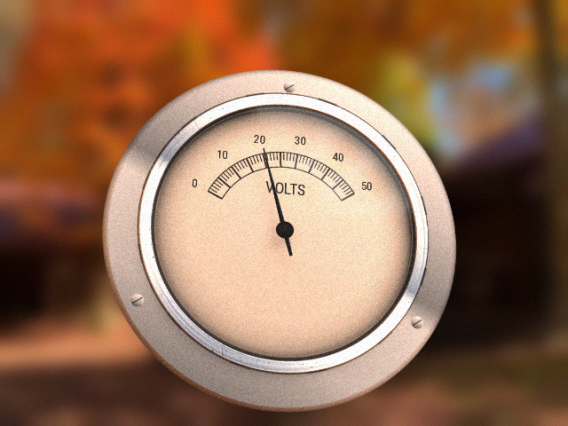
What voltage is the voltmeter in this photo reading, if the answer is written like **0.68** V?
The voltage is **20** V
